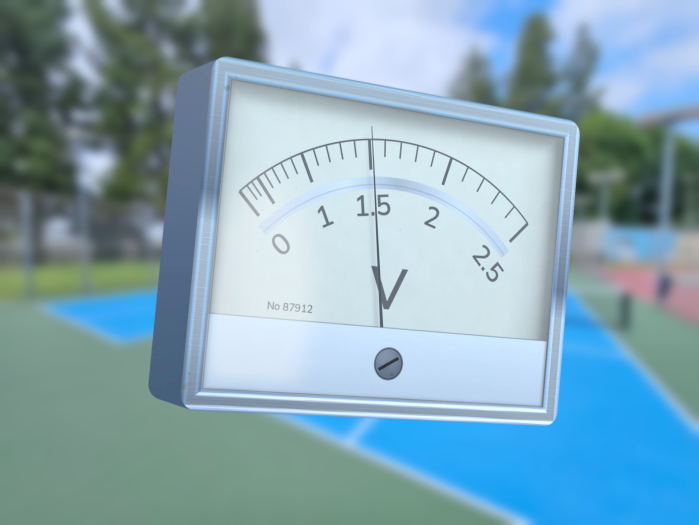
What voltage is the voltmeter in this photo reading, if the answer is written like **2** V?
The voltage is **1.5** V
